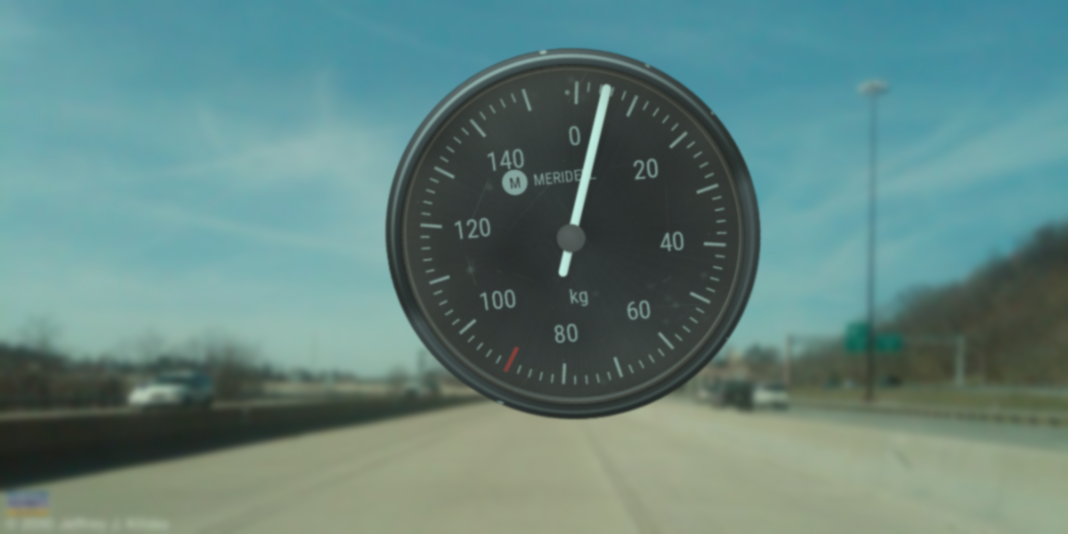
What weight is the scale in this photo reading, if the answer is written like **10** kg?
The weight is **5** kg
